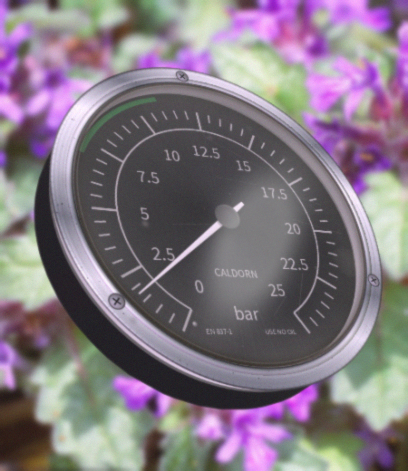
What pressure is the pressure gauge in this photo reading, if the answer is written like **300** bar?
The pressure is **1.75** bar
